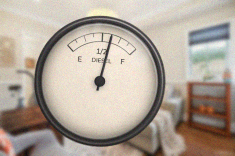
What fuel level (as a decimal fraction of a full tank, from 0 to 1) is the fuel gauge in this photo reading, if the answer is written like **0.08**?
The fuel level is **0.625**
